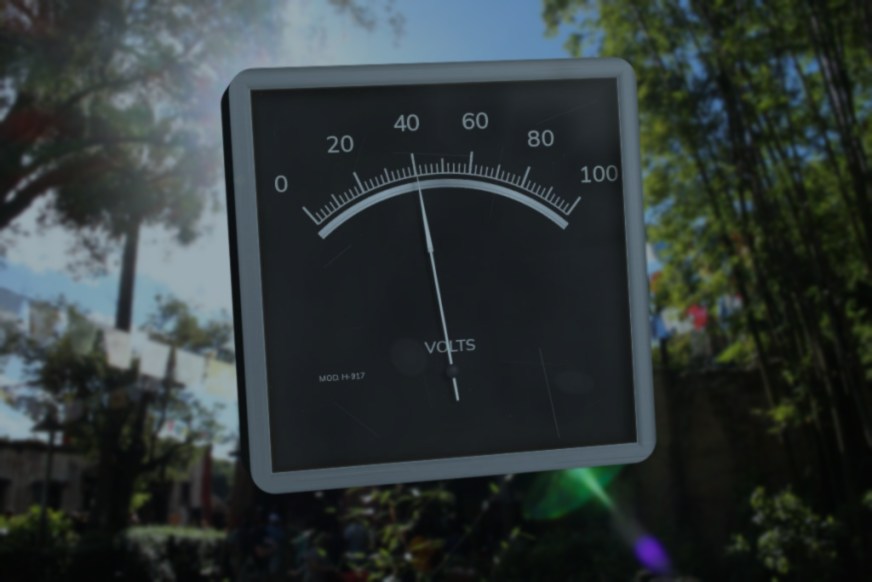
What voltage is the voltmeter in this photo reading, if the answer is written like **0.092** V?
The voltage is **40** V
